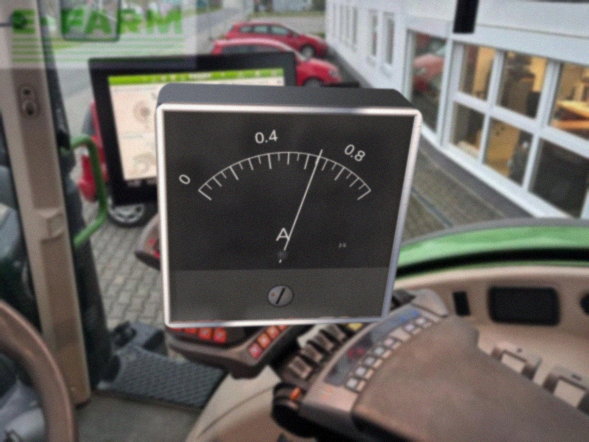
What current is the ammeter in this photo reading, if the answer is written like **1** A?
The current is **0.65** A
